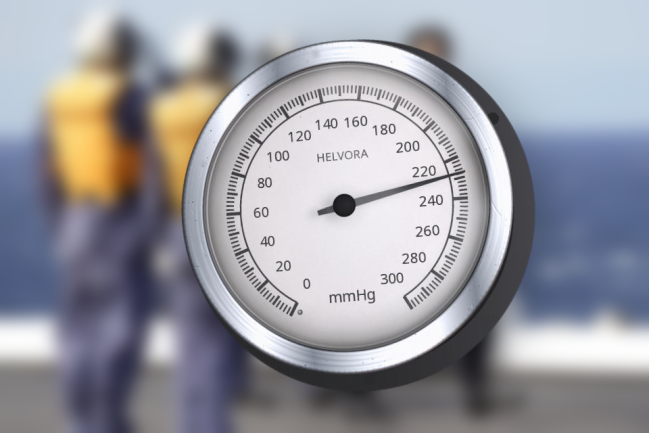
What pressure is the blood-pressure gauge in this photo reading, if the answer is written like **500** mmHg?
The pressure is **228** mmHg
